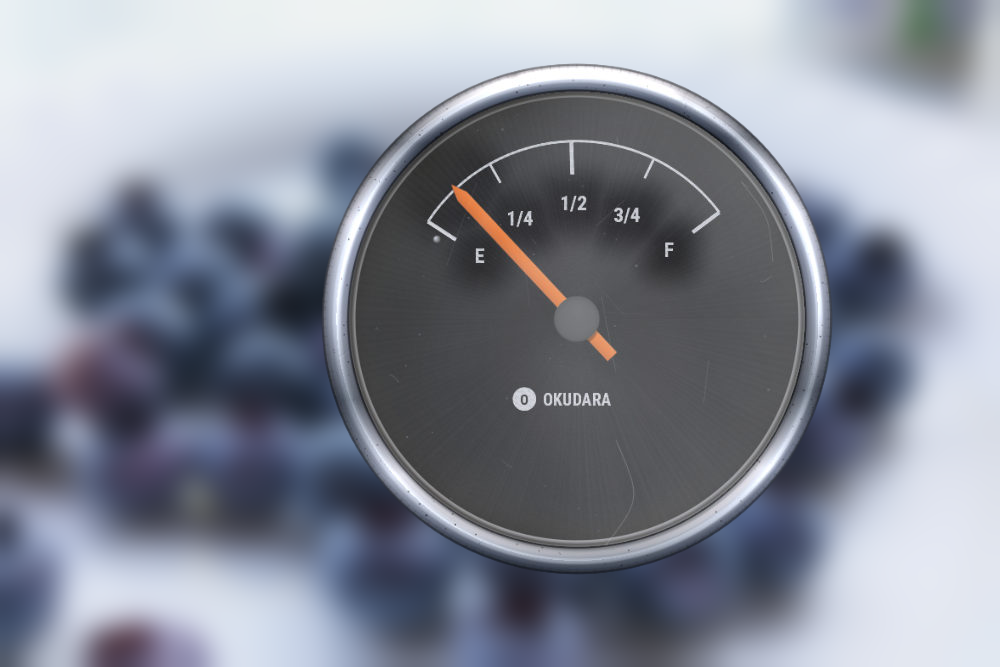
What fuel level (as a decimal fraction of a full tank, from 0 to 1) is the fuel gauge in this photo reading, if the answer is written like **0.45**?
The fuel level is **0.125**
